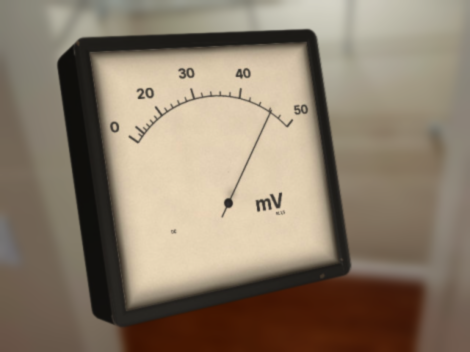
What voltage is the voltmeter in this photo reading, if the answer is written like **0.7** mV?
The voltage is **46** mV
